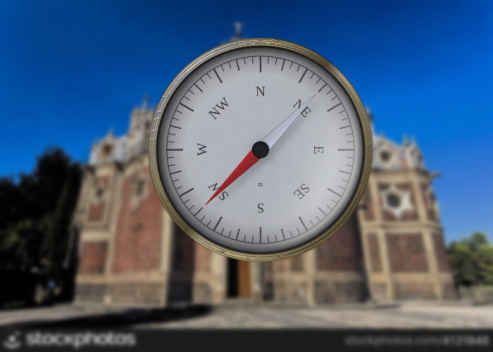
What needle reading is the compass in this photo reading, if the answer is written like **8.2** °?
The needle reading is **225** °
